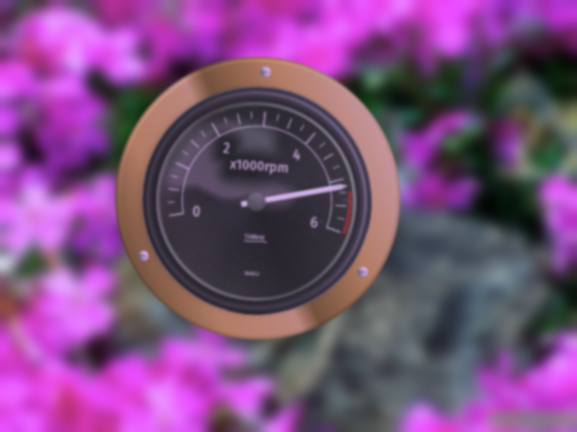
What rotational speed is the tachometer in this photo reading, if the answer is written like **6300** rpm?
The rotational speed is **5125** rpm
